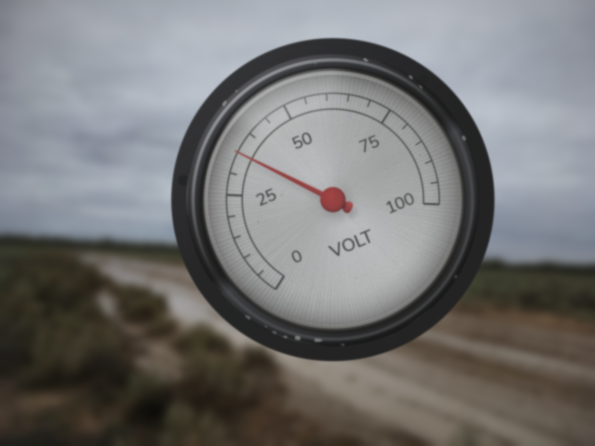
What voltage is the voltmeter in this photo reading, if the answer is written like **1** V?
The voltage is **35** V
